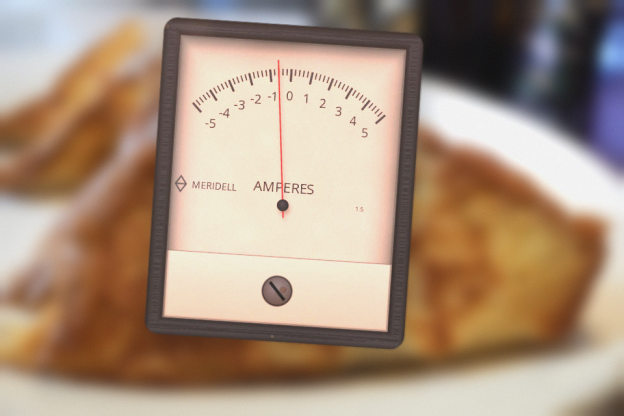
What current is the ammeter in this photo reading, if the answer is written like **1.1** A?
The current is **-0.6** A
